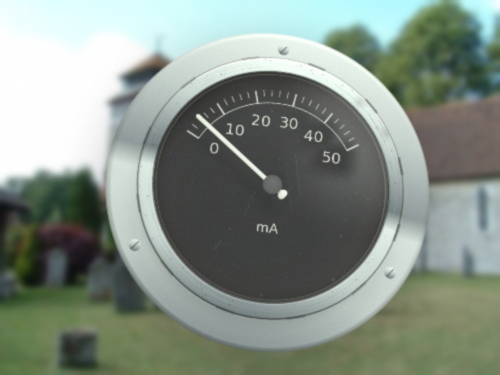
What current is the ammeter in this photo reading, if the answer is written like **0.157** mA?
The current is **4** mA
